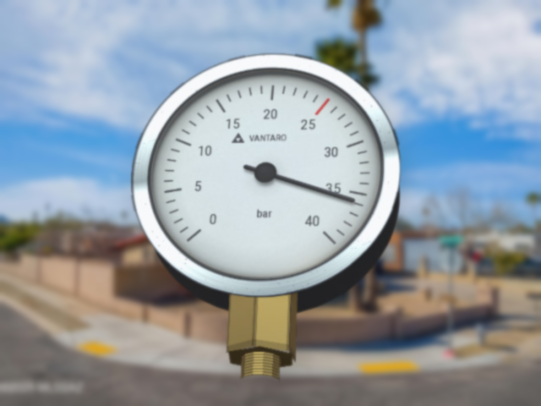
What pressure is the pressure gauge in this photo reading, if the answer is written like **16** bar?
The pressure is **36** bar
